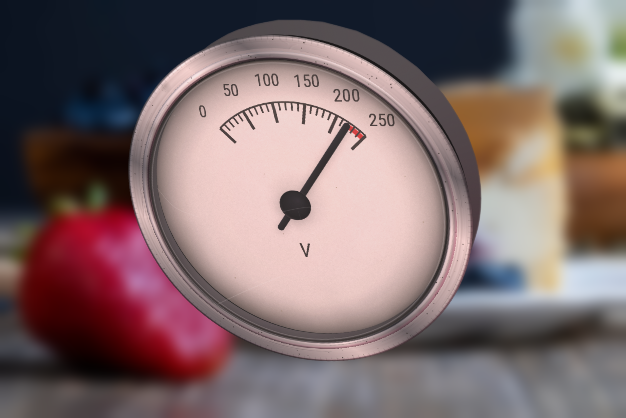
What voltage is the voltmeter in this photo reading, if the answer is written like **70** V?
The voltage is **220** V
